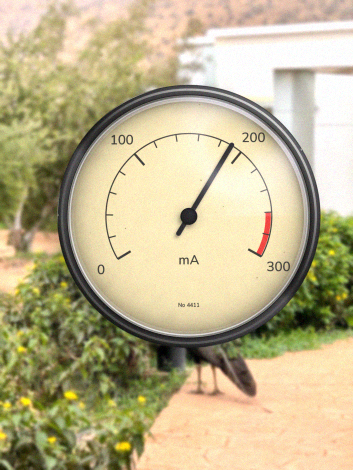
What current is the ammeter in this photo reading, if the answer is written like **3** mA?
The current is **190** mA
